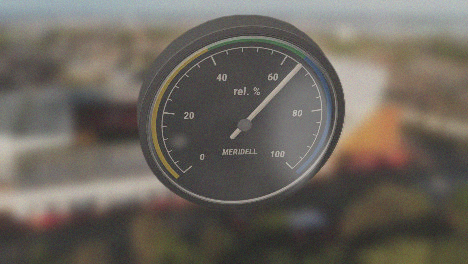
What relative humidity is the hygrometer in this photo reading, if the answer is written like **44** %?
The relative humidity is **64** %
